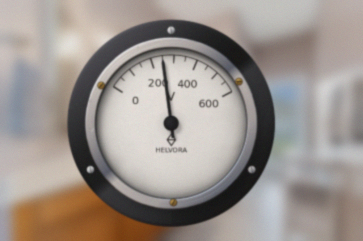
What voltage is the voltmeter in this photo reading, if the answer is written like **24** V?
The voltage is **250** V
